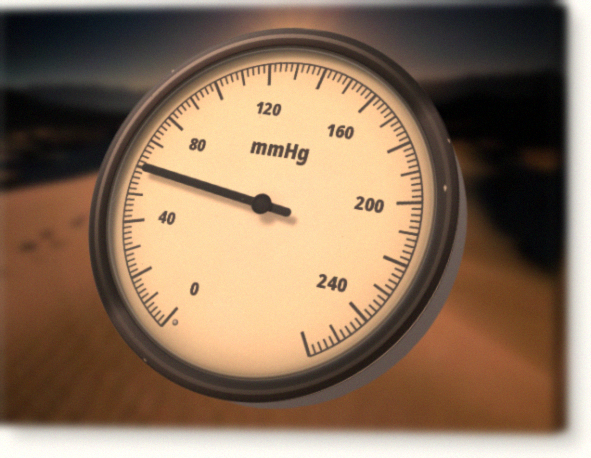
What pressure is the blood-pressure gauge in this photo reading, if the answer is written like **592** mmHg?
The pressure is **60** mmHg
